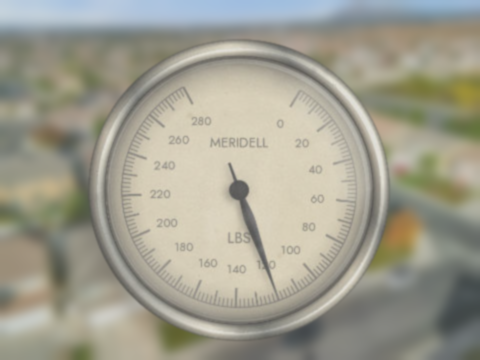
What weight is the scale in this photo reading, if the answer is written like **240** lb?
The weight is **120** lb
